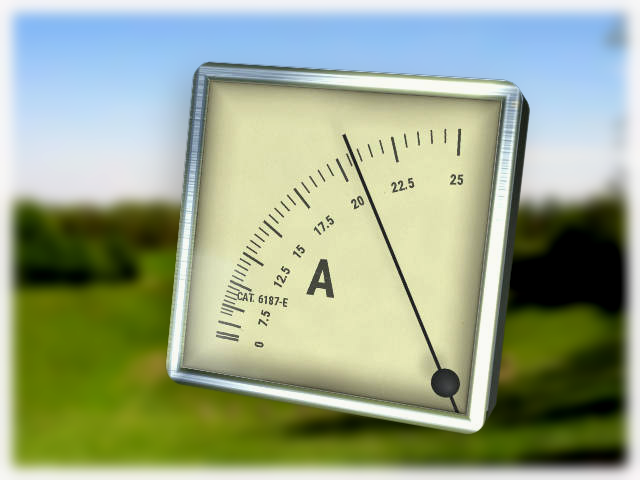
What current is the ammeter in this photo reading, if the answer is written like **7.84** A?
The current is **20.75** A
